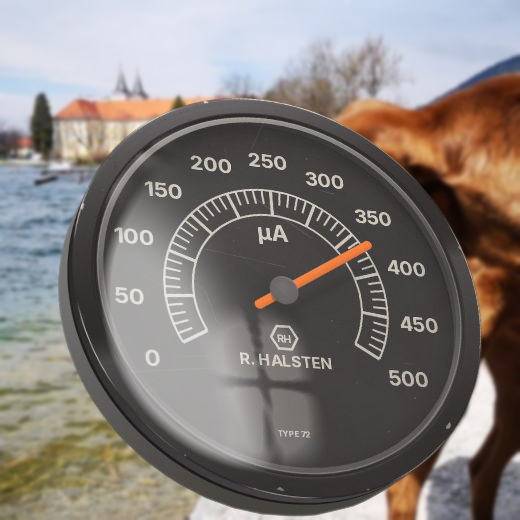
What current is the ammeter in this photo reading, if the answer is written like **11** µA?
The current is **370** µA
